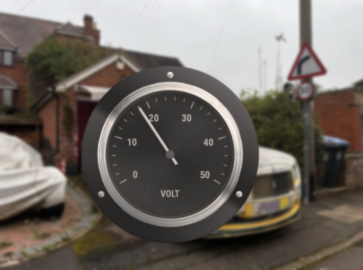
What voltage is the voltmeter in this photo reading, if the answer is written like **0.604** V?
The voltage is **18** V
